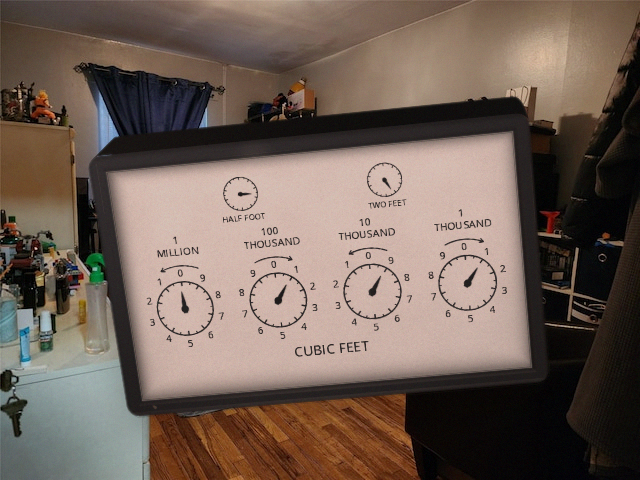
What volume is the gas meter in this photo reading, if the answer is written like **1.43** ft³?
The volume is **9100** ft³
